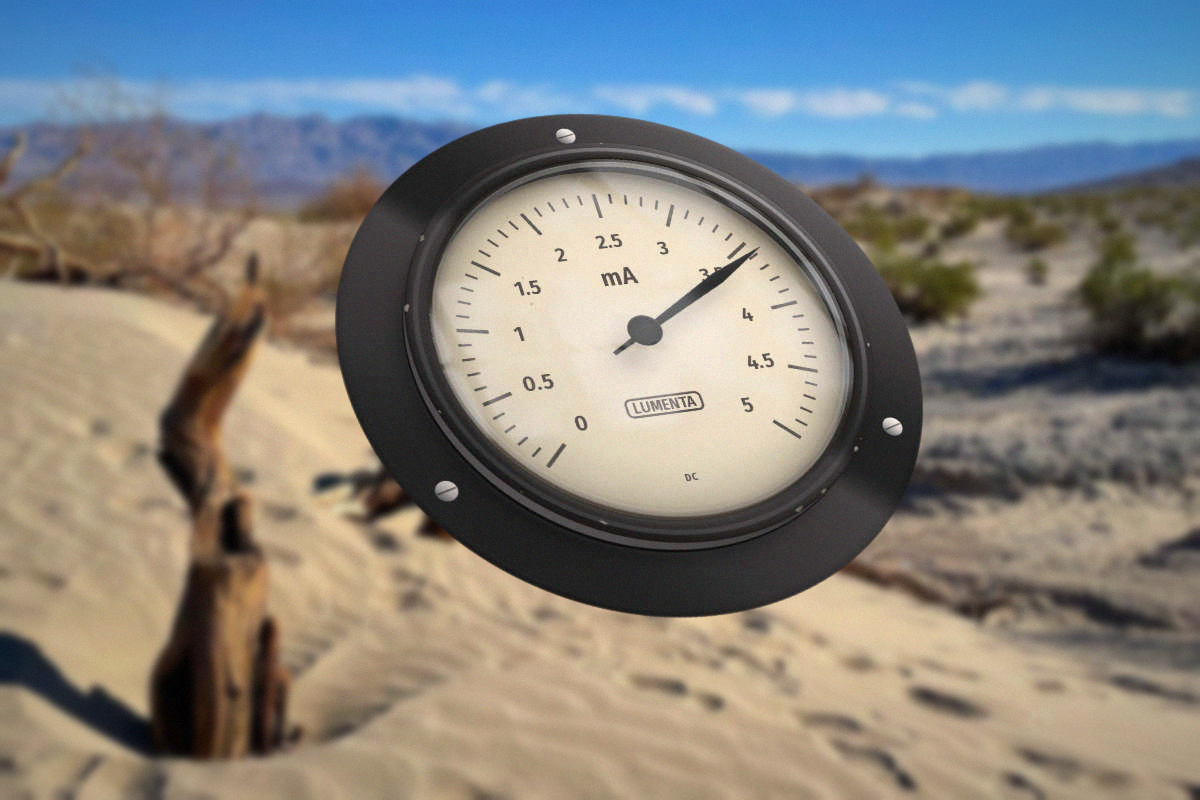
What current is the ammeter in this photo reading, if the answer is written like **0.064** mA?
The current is **3.6** mA
